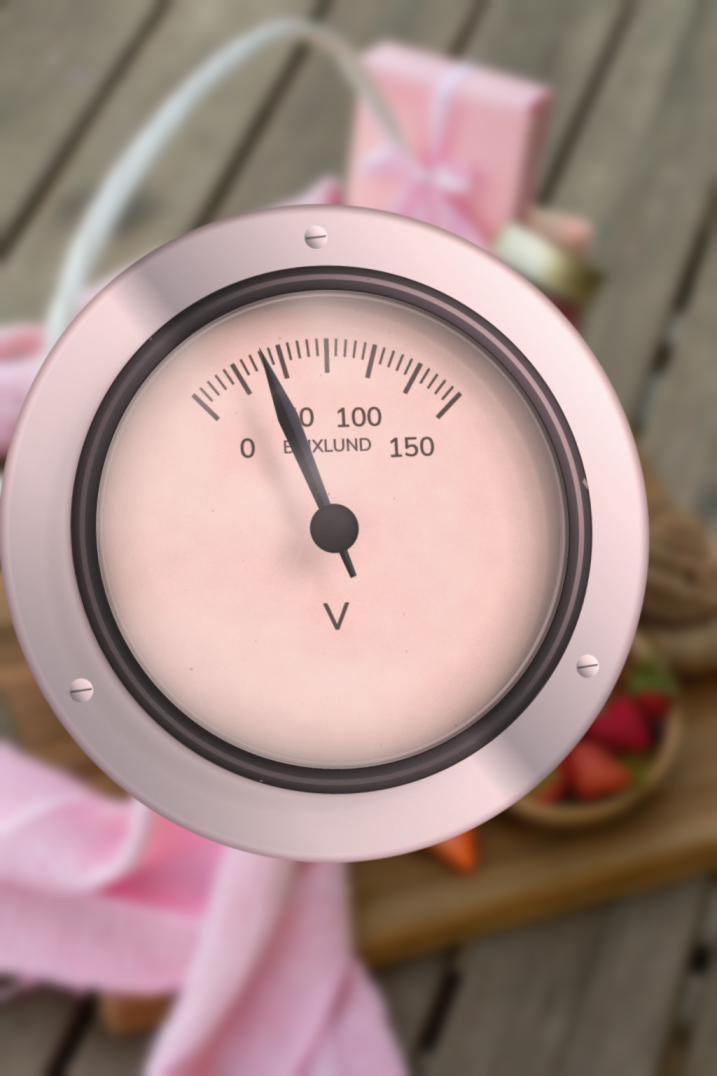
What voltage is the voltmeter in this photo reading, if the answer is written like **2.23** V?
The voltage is **40** V
